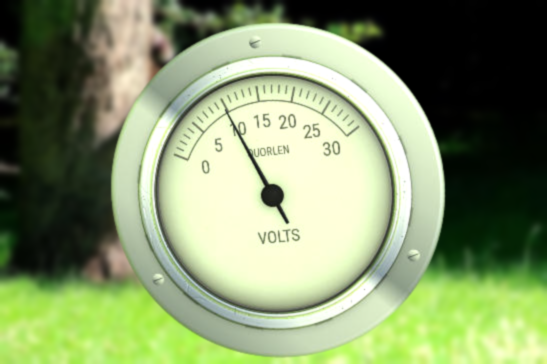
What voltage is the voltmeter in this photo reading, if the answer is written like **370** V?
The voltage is **10** V
